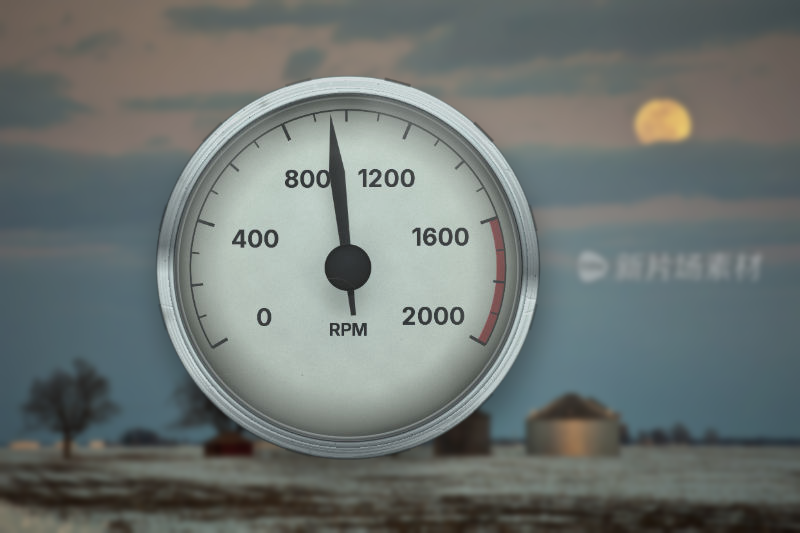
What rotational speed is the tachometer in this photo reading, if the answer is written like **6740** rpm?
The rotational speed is **950** rpm
